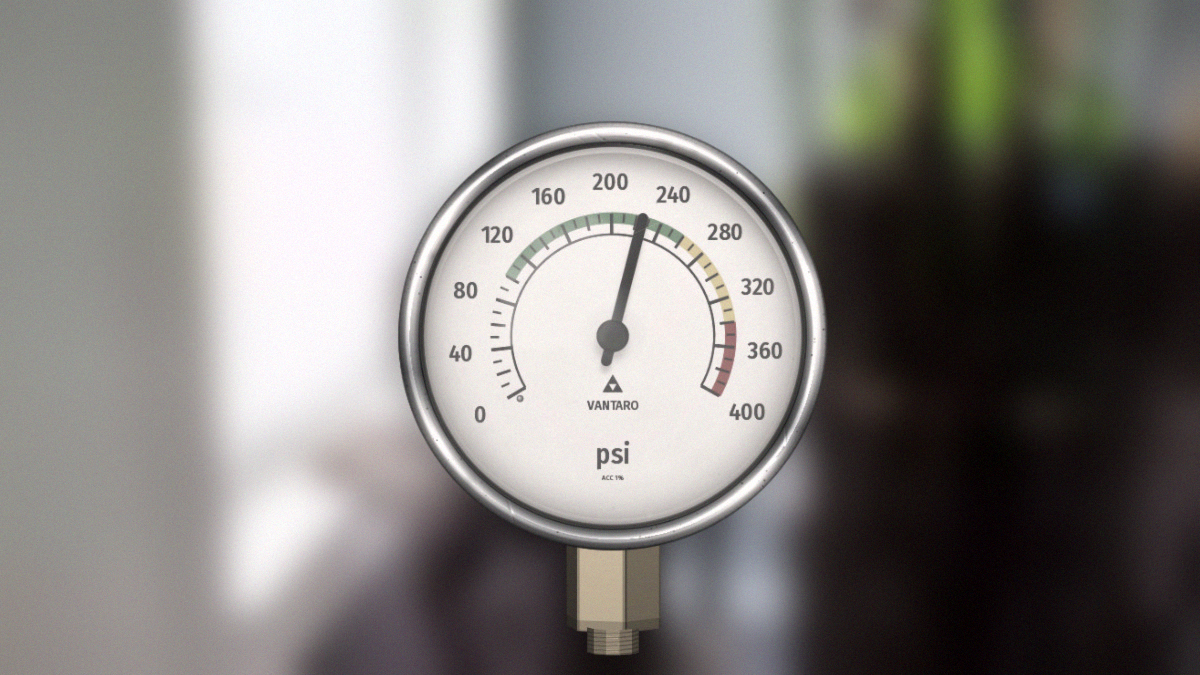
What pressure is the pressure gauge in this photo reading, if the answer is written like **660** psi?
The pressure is **225** psi
